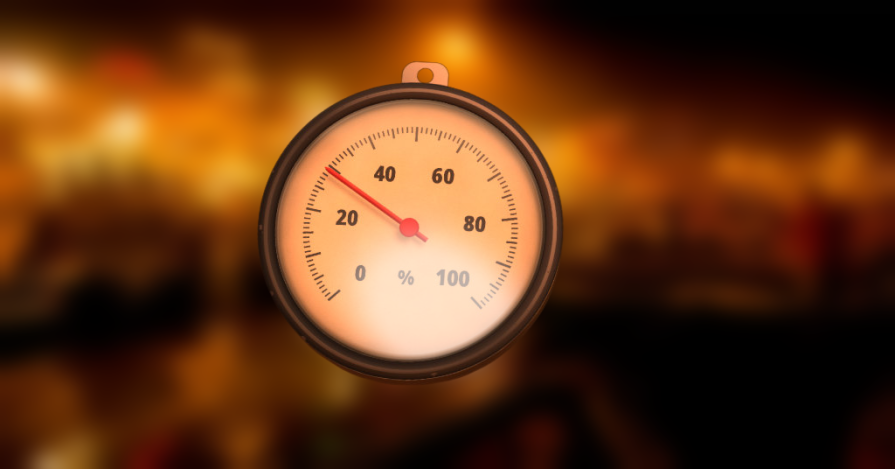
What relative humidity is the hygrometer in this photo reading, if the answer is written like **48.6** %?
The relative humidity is **29** %
